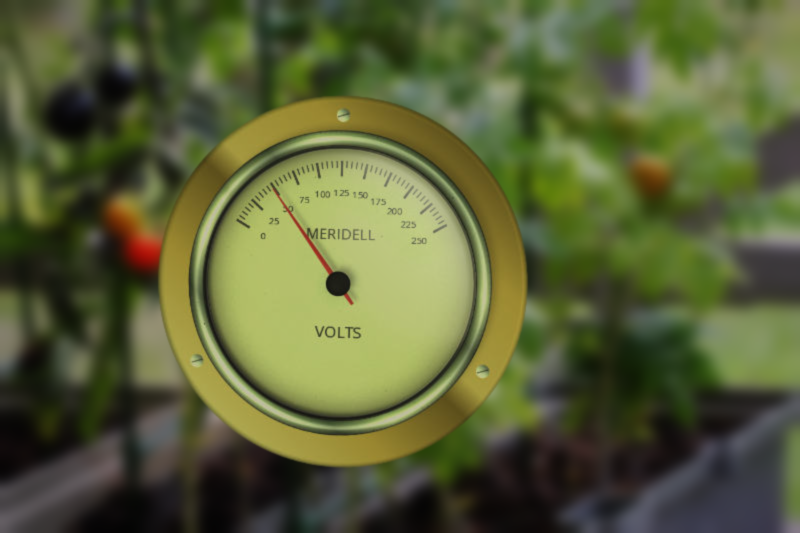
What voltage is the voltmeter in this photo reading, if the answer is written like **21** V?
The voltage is **50** V
